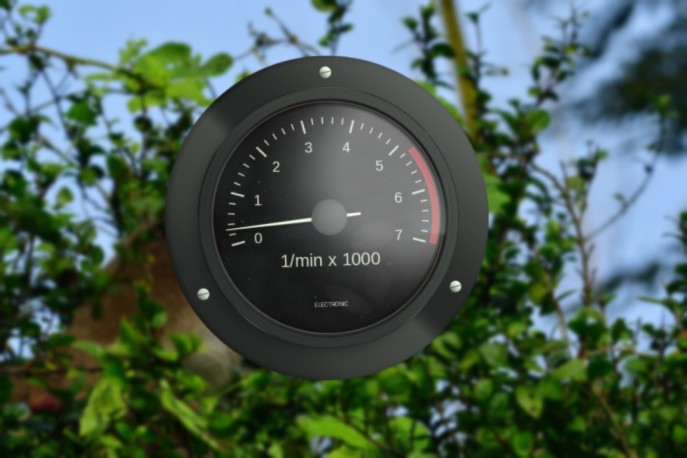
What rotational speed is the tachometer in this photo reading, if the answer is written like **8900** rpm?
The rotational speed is **300** rpm
